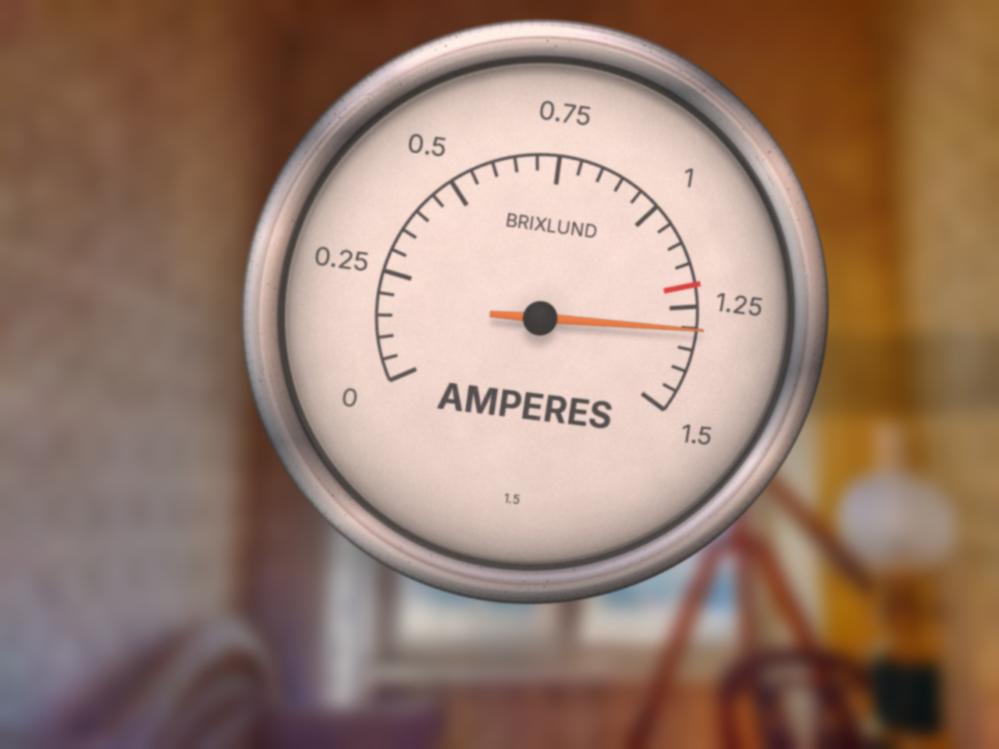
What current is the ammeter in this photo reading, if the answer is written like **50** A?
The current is **1.3** A
